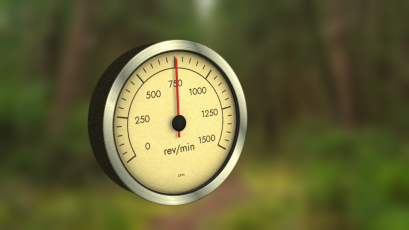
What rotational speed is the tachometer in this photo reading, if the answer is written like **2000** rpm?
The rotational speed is **750** rpm
